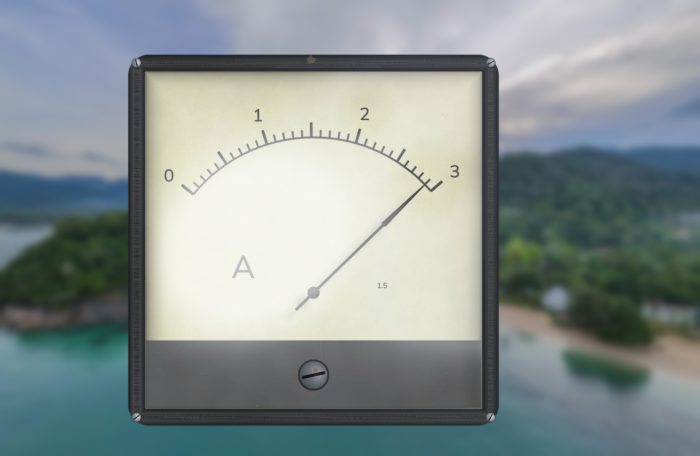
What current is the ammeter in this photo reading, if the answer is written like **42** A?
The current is **2.9** A
